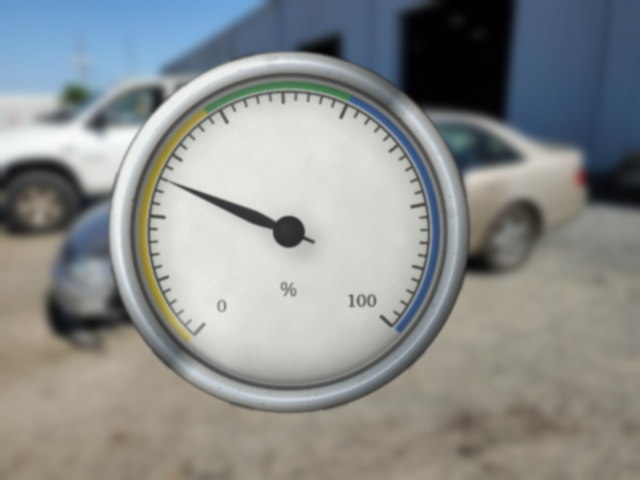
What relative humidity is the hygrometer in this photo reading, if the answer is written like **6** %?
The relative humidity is **26** %
